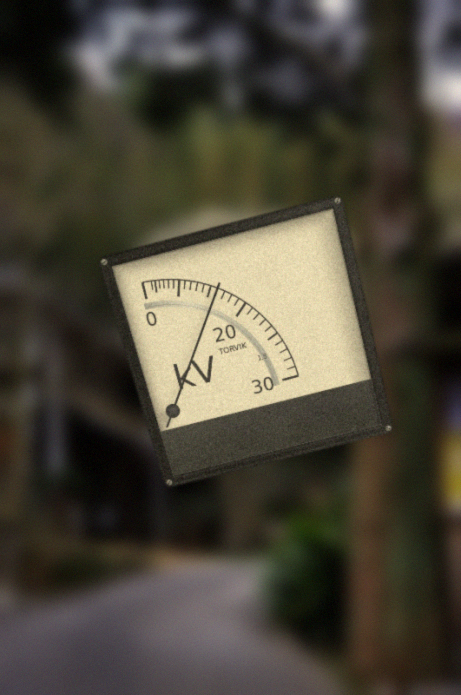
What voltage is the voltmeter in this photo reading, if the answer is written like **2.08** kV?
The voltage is **16** kV
